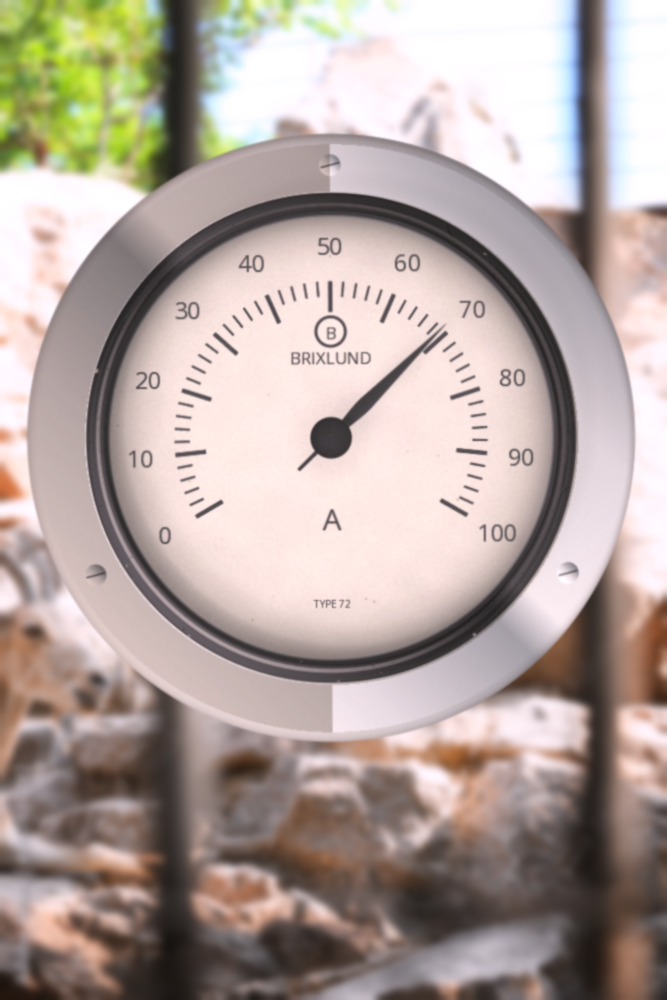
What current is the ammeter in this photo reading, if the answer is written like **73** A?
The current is **69** A
